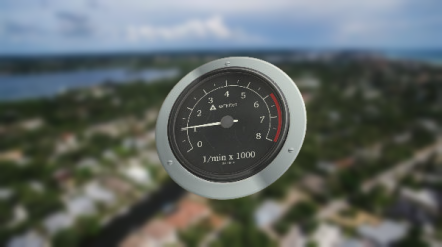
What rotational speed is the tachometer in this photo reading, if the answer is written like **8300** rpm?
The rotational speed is **1000** rpm
